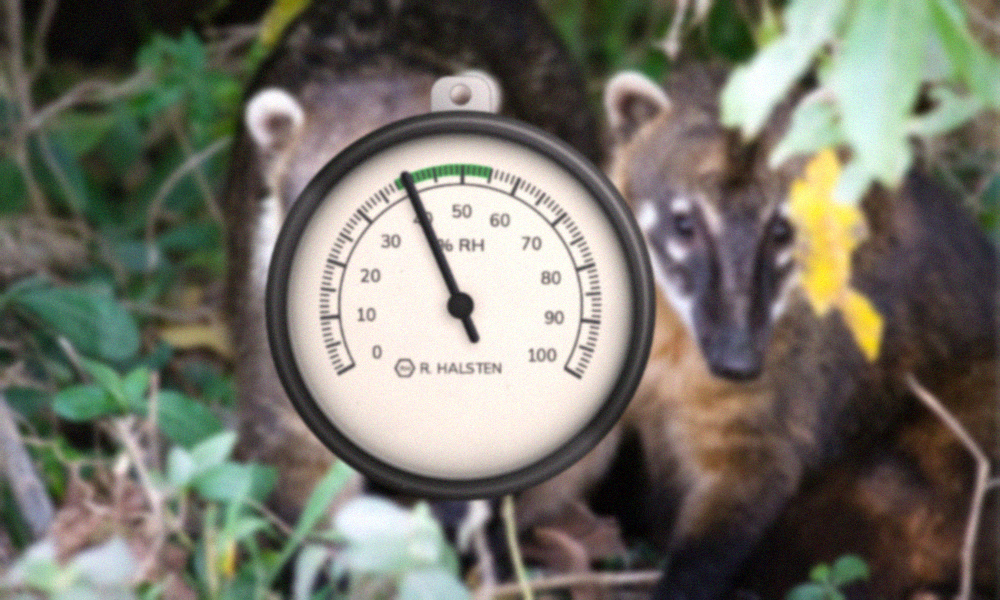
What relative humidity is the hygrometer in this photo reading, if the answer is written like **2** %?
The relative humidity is **40** %
